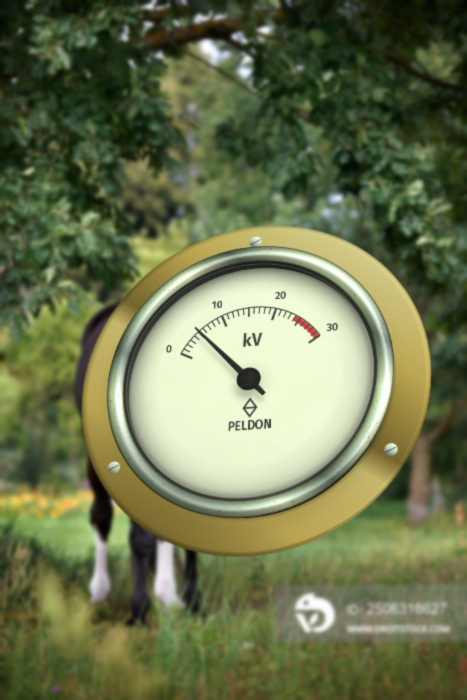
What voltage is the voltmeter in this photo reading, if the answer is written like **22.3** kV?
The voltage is **5** kV
